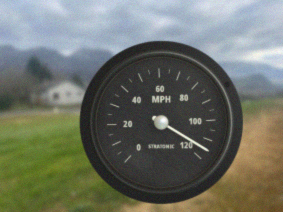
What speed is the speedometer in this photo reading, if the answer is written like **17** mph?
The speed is **115** mph
